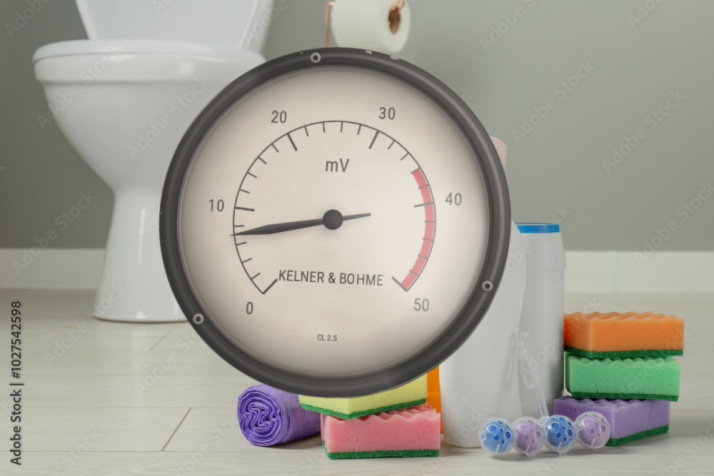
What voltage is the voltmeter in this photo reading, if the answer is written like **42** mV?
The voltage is **7** mV
